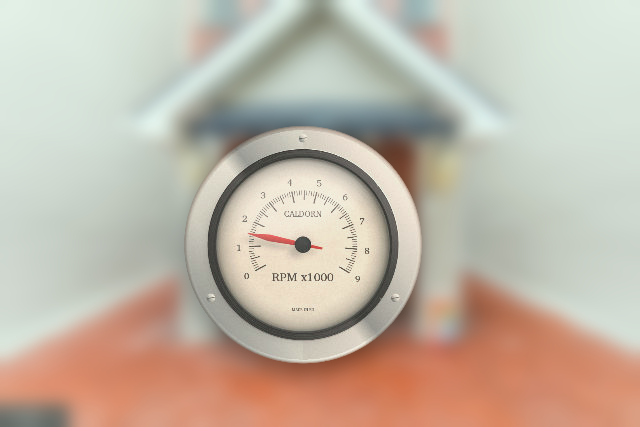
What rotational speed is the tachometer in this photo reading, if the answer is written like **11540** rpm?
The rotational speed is **1500** rpm
